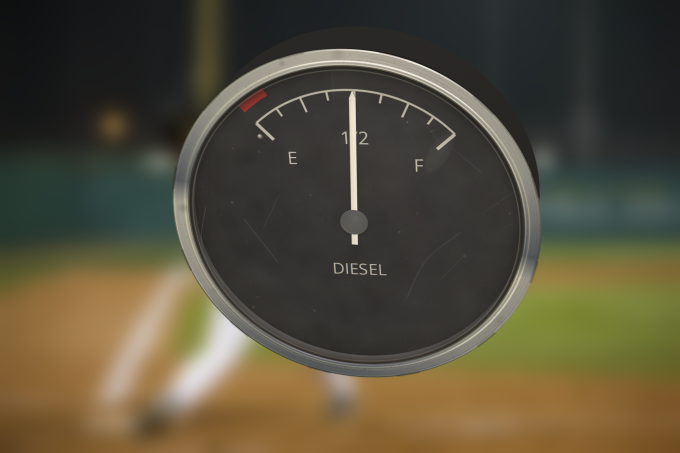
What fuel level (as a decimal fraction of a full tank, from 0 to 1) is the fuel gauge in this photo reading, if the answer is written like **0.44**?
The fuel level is **0.5**
